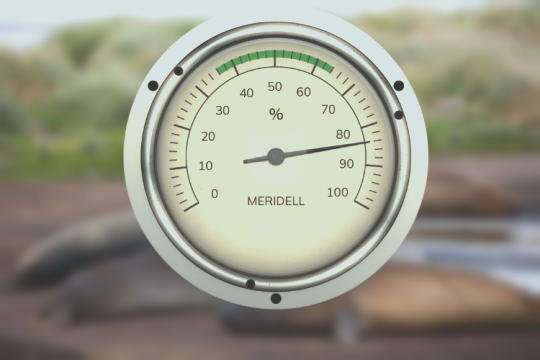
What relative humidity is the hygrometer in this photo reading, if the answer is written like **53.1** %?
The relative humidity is **84** %
